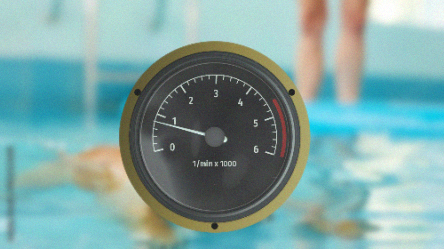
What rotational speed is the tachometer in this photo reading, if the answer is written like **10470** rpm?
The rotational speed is **800** rpm
